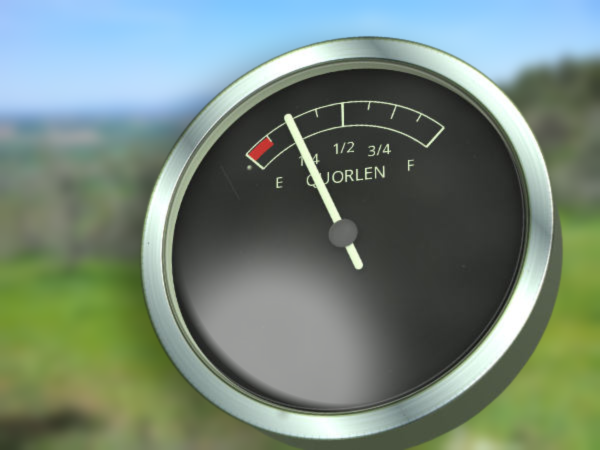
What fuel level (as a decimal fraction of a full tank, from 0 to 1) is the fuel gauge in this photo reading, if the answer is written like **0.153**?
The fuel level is **0.25**
